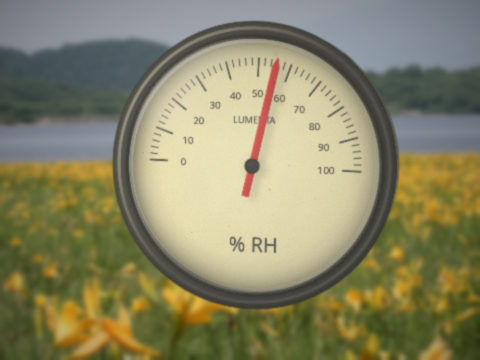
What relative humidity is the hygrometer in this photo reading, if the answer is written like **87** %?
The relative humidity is **56** %
